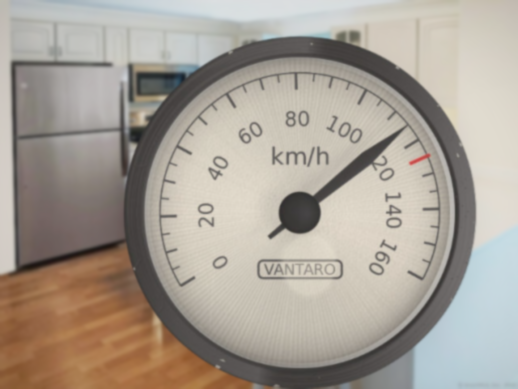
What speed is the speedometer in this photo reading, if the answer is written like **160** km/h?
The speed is **115** km/h
